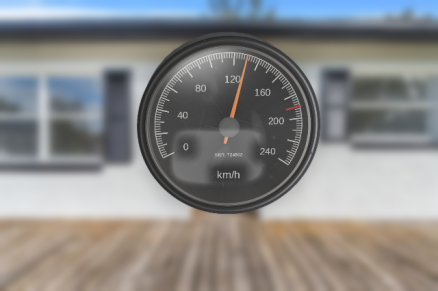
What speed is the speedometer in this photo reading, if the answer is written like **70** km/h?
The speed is **130** km/h
